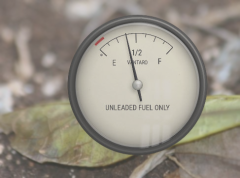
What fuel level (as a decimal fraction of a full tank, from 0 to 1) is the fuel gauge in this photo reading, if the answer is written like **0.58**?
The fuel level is **0.375**
